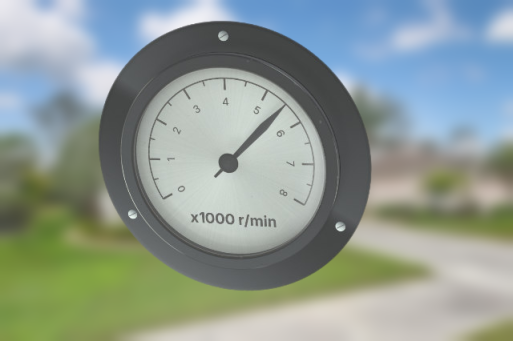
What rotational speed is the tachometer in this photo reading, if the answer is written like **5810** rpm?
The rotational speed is **5500** rpm
